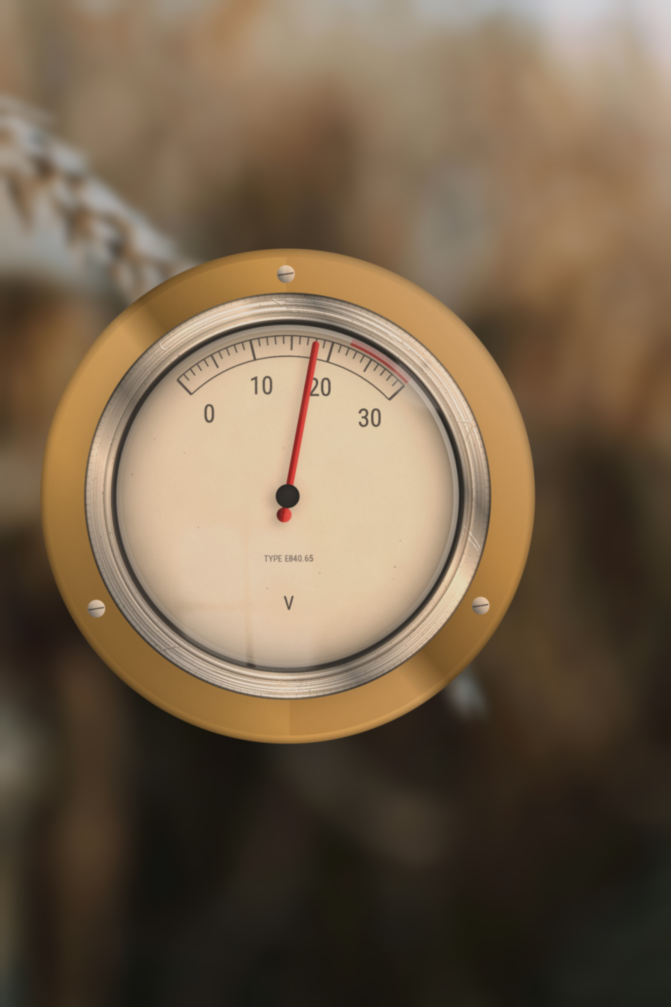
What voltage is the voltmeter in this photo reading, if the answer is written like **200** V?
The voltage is **18** V
